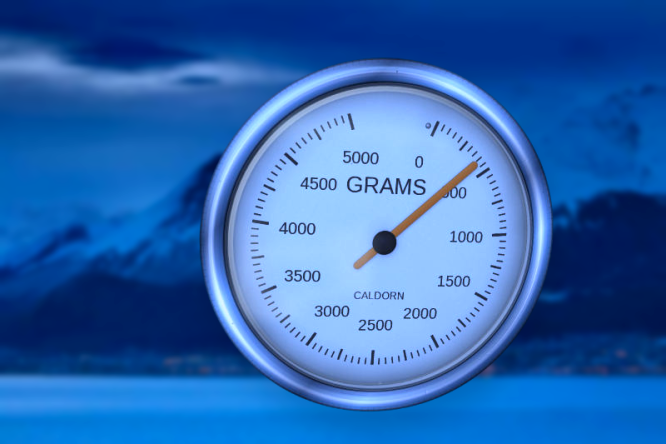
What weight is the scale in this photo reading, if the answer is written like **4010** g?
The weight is **400** g
